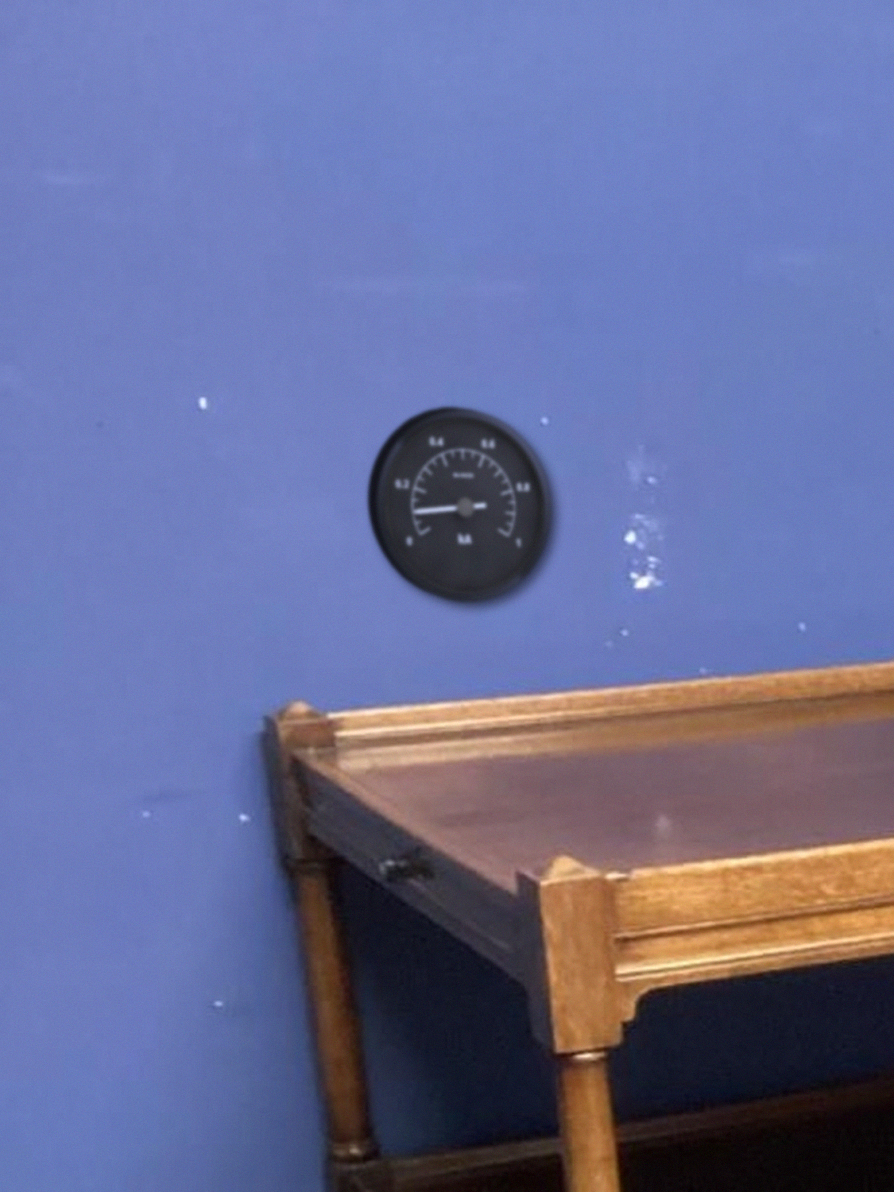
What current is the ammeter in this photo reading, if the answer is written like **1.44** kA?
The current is **0.1** kA
